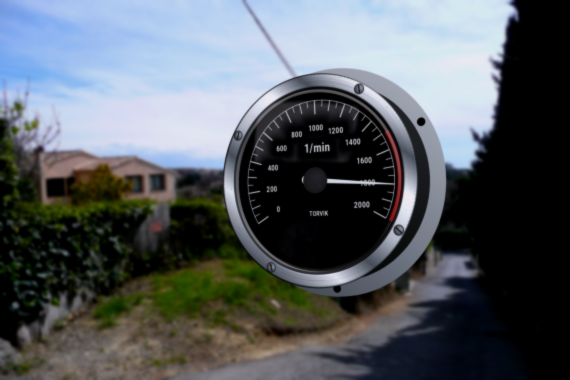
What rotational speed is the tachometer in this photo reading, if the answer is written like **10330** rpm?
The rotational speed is **1800** rpm
